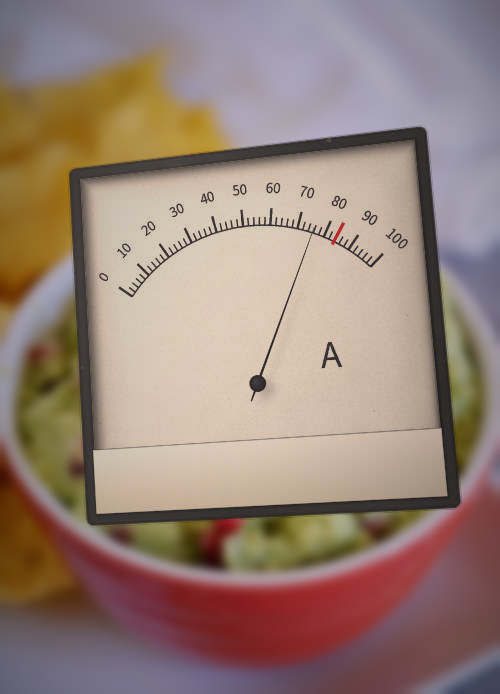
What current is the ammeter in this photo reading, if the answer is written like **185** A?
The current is **76** A
